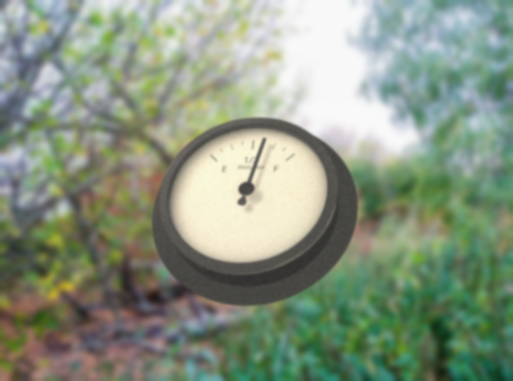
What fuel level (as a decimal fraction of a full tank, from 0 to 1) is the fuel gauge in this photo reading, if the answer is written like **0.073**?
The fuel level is **0.625**
